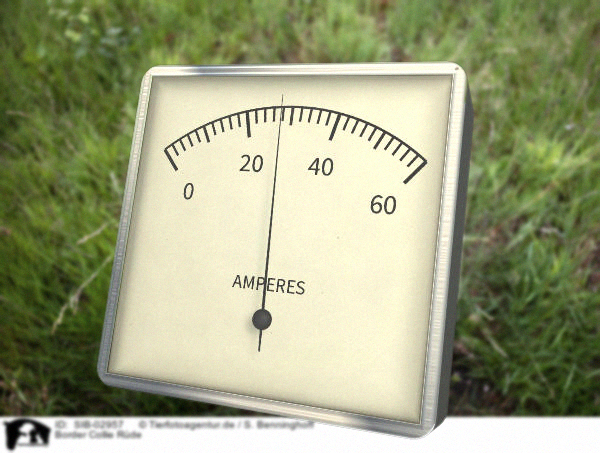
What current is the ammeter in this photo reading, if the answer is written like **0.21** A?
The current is **28** A
